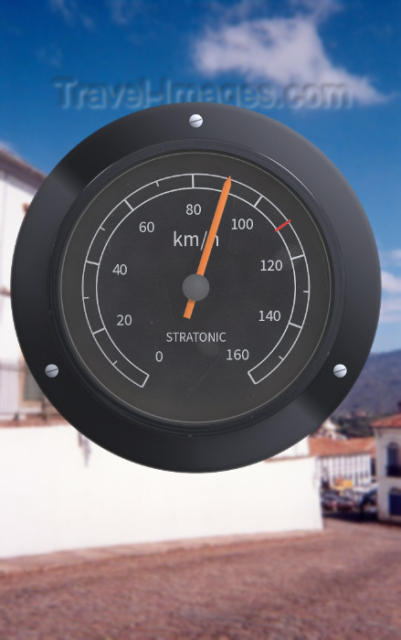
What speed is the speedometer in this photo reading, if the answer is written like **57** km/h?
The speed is **90** km/h
